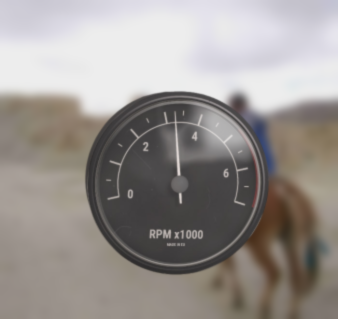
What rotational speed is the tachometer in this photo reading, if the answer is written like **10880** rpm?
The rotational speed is **3250** rpm
